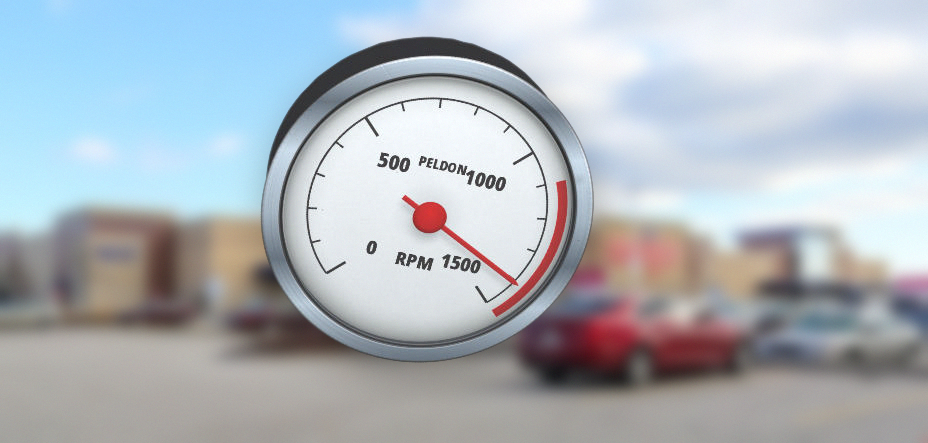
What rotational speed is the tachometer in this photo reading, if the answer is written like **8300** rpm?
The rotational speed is **1400** rpm
